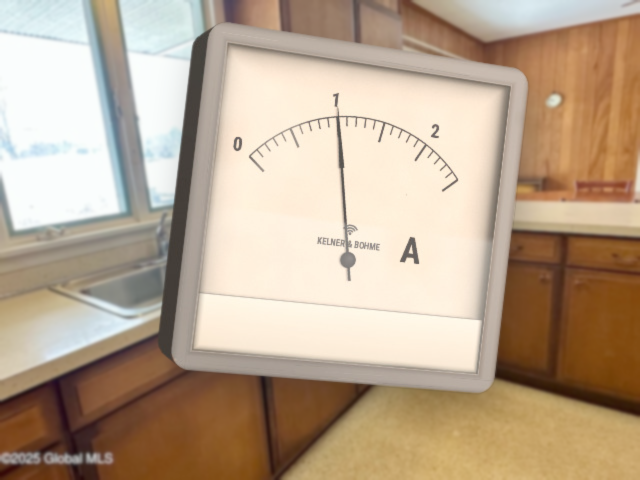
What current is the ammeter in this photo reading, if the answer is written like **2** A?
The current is **1** A
